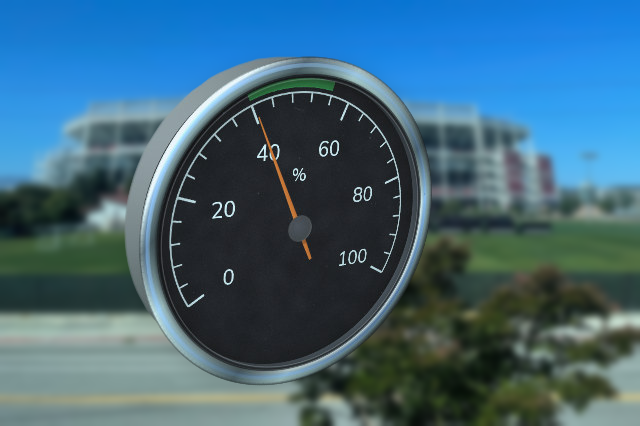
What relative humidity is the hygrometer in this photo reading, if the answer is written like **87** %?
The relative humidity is **40** %
